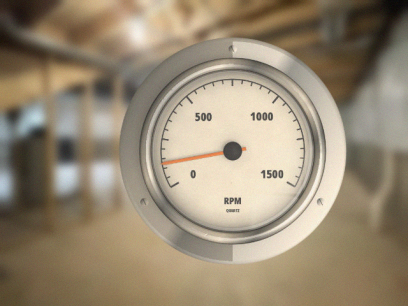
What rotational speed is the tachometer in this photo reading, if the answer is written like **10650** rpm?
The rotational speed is **125** rpm
